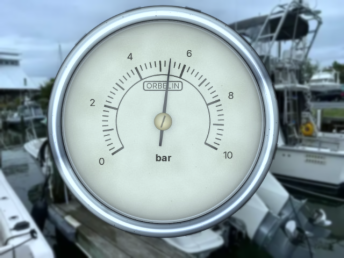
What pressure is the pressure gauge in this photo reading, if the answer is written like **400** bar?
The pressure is **5.4** bar
